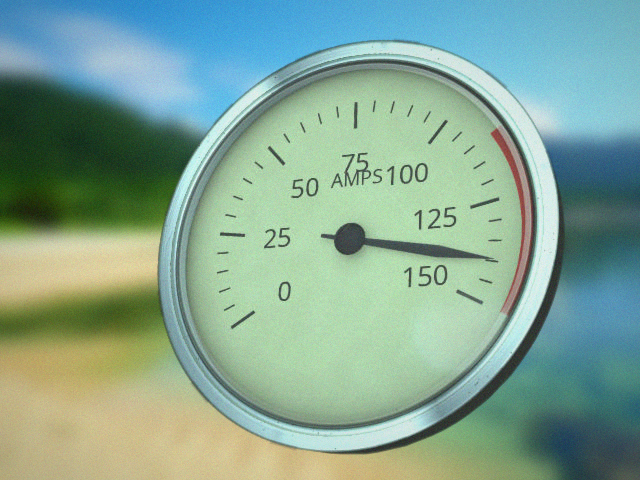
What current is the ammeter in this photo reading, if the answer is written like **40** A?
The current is **140** A
